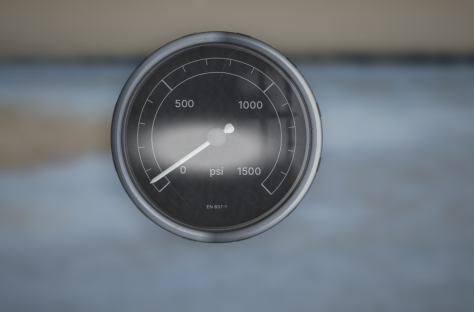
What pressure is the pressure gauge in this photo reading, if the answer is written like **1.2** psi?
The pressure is **50** psi
